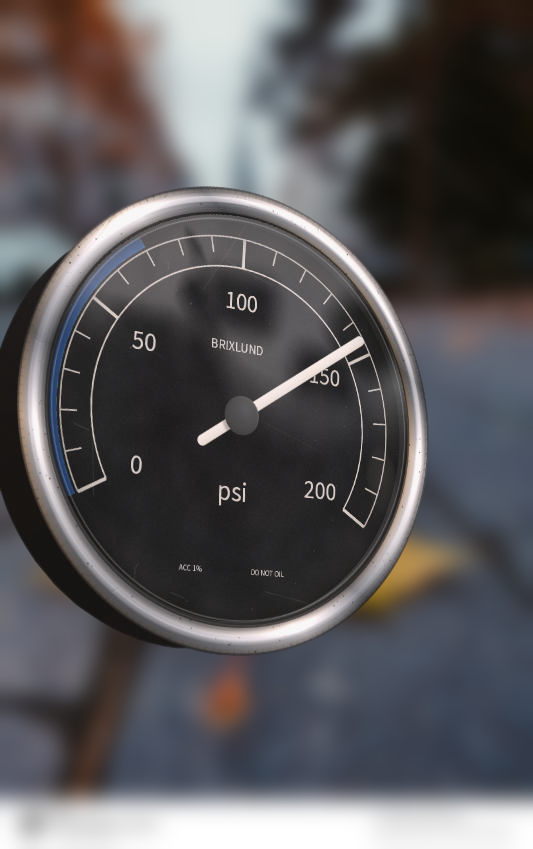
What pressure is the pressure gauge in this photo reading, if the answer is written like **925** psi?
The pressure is **145** psi
